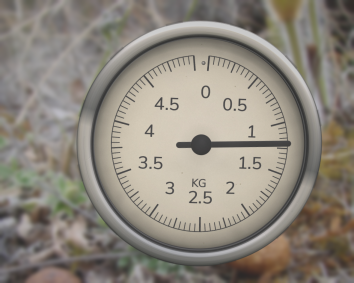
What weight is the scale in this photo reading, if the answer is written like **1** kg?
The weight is **1.2** kg
